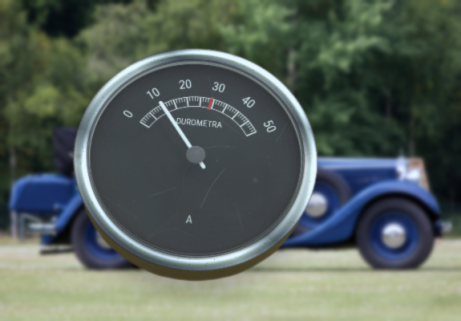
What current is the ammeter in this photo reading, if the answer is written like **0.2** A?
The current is **10** A
